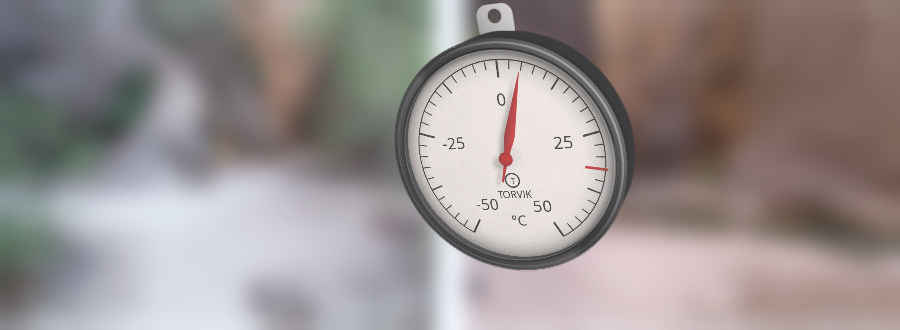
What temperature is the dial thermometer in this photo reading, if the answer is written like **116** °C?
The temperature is **5** °C
